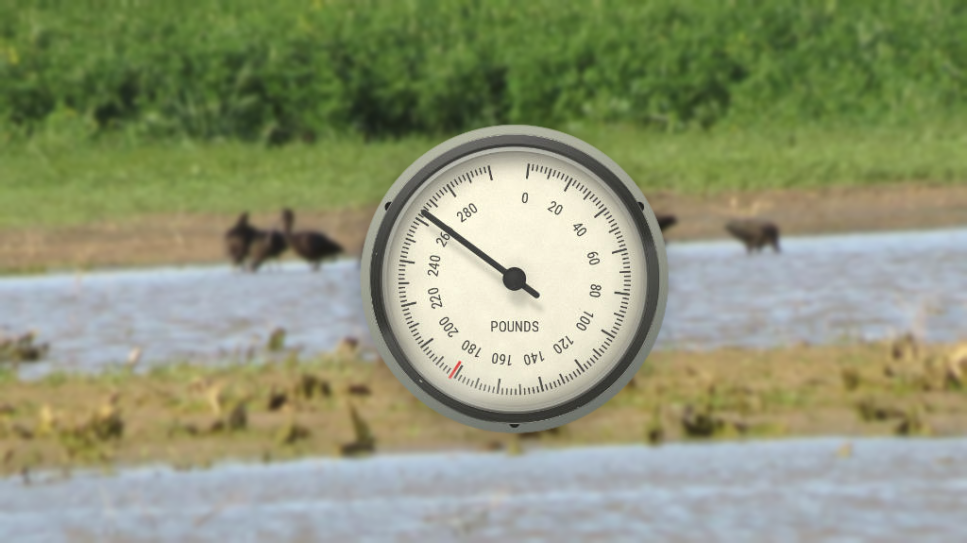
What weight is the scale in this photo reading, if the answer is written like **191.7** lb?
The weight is **264** lb
